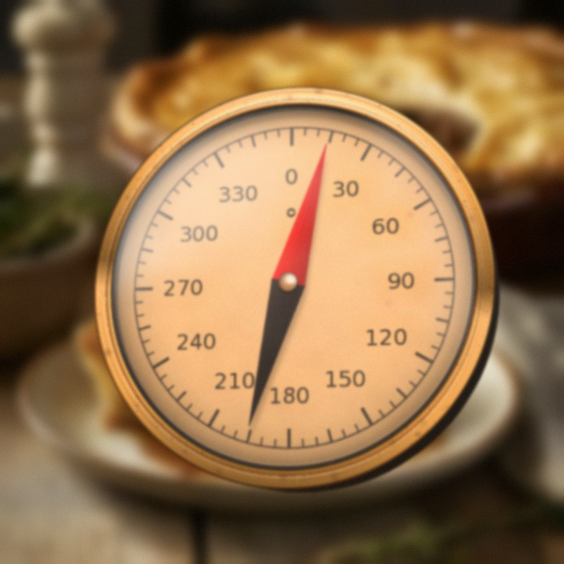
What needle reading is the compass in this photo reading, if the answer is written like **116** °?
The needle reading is **15** °
